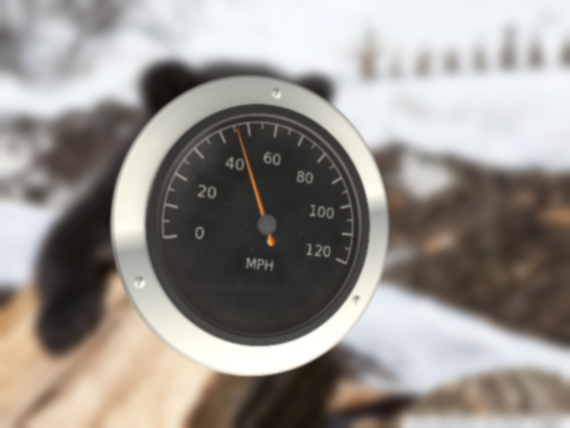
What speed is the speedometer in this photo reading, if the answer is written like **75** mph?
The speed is **45** mph
